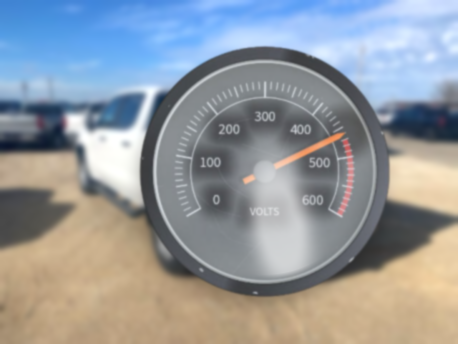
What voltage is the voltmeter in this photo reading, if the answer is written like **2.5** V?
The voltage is **460** V
